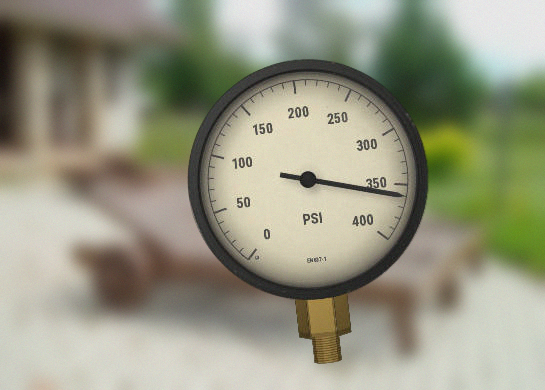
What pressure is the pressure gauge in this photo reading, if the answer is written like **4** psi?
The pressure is **360** psi
